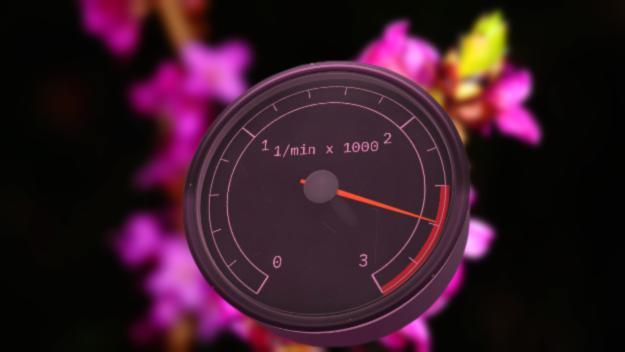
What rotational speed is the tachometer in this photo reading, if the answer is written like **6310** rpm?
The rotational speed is **2600** rpm
